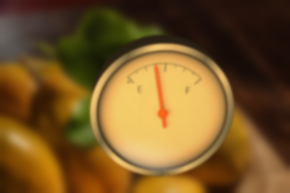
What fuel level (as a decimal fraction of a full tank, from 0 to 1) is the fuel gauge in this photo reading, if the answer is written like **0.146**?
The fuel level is **0.375**
